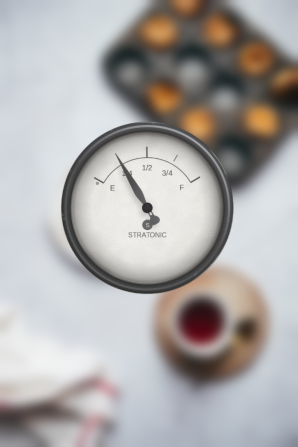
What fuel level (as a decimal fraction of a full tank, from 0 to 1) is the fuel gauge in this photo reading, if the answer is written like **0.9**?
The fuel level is **0.25**
